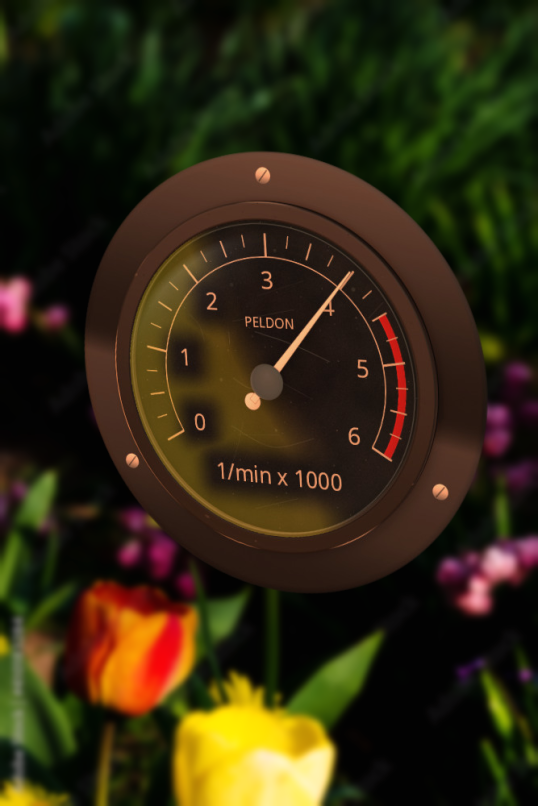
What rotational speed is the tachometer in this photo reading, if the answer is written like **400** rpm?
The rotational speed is **4000** rpm
